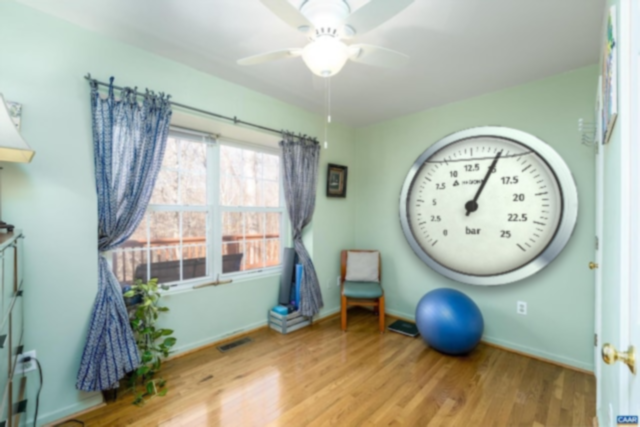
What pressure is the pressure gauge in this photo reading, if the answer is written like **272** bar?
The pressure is **15** bar
